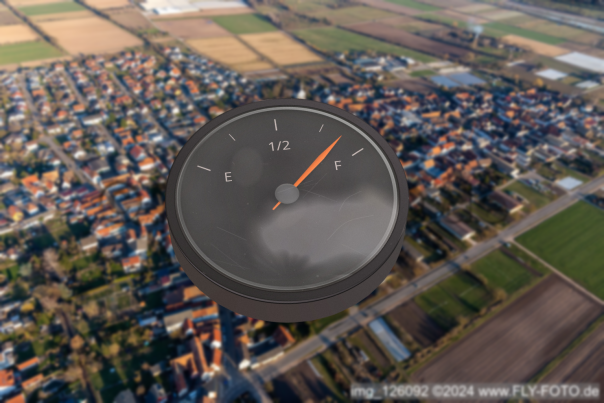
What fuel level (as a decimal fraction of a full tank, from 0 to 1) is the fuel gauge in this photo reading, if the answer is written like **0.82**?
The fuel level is **0.875**
